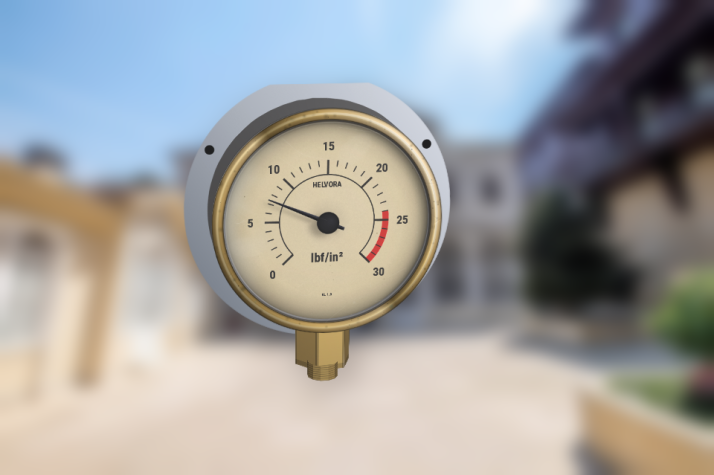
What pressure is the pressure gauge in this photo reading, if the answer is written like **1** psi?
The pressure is **7.5** psi
